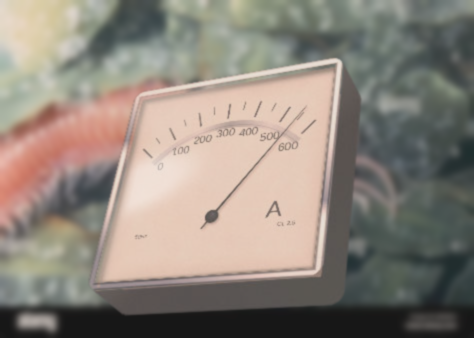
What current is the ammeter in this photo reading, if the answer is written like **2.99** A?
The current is **550** A
